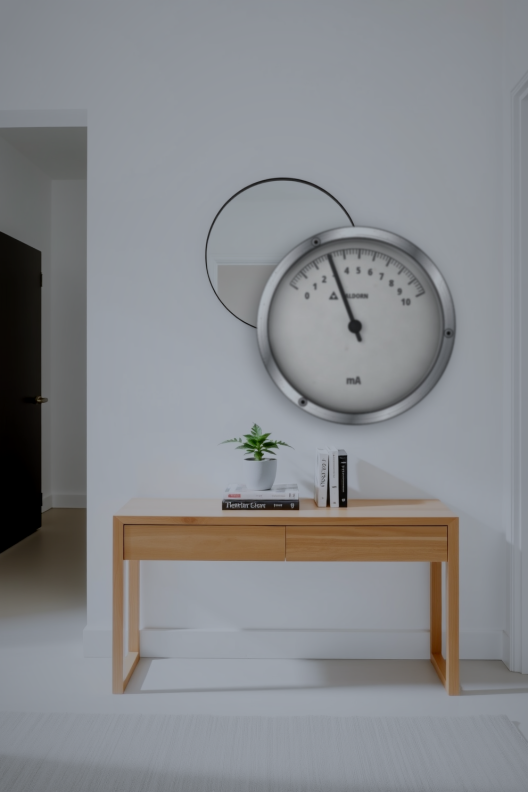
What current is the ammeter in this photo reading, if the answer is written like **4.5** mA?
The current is **3** mA
